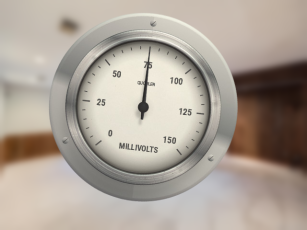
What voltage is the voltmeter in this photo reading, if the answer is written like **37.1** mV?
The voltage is **75** mV
